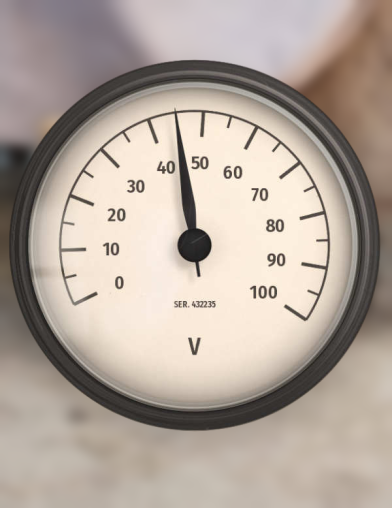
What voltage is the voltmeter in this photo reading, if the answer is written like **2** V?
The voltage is **45** V
